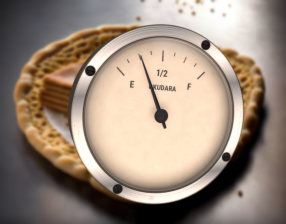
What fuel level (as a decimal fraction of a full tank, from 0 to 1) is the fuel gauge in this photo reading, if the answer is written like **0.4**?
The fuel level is **0.25**
